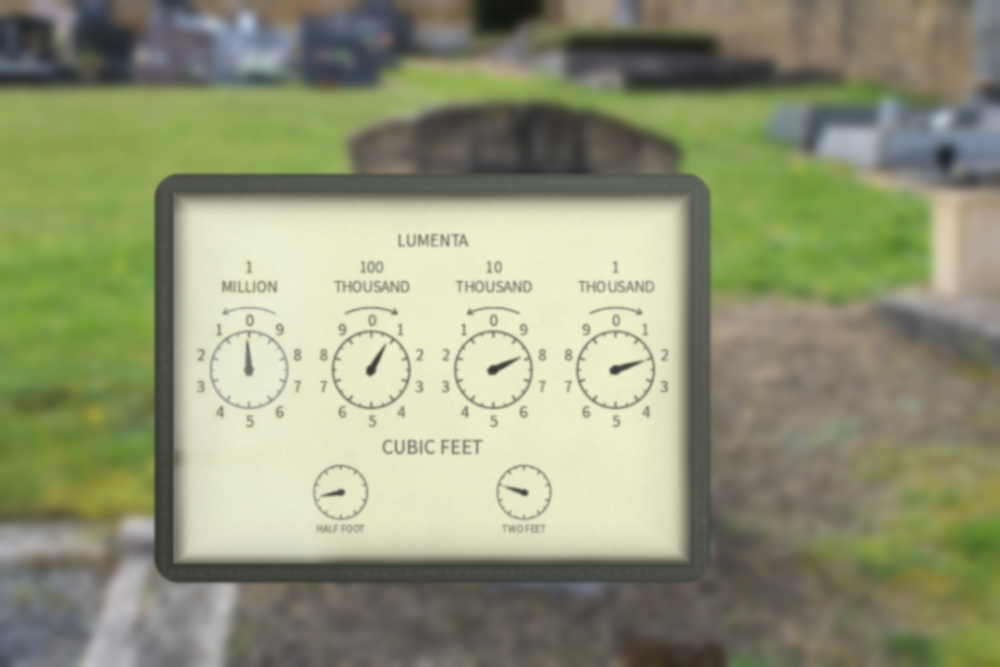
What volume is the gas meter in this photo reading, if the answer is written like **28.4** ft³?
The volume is **8200** ft³
